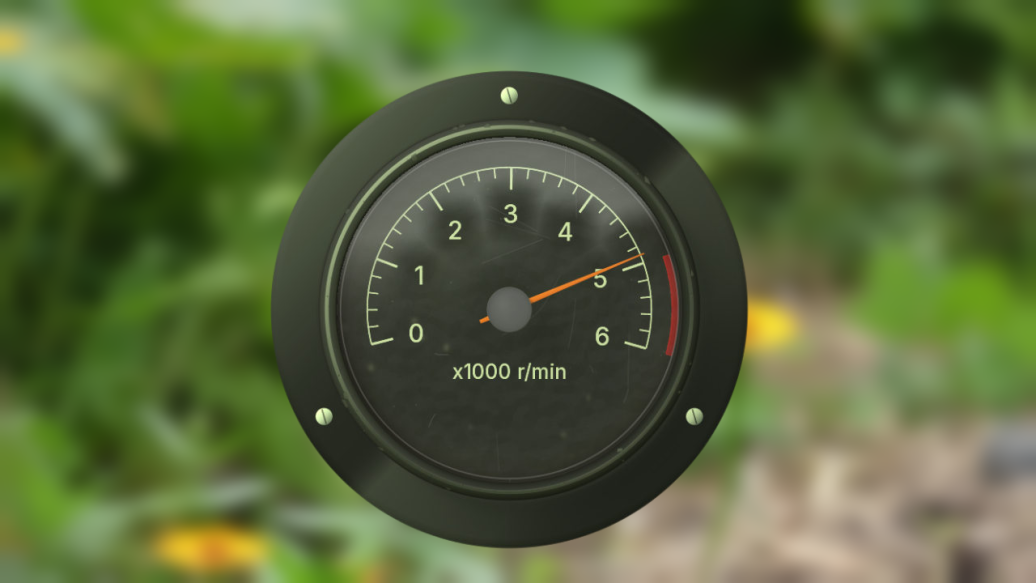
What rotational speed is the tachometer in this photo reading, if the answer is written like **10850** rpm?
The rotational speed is **4900** rpm
